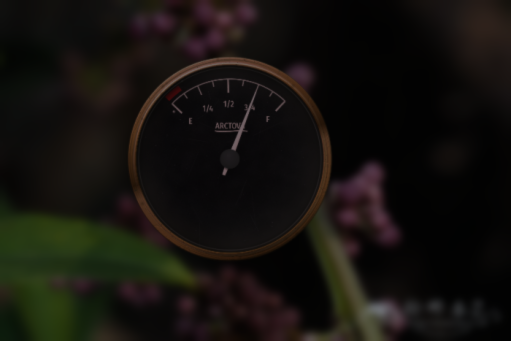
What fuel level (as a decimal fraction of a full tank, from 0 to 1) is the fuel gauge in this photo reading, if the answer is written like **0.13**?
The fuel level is **0.75**
